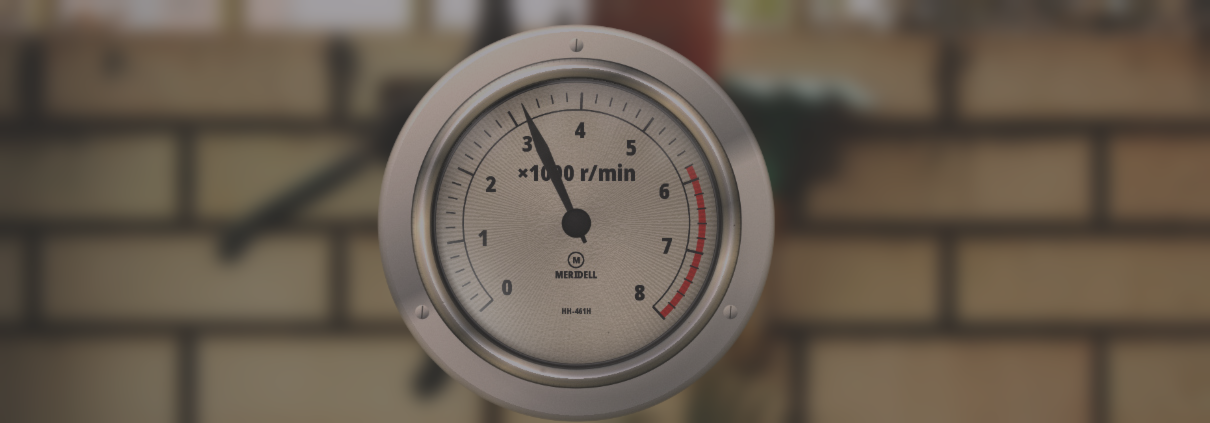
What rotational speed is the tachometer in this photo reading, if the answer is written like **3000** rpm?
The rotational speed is **3200** rpm
